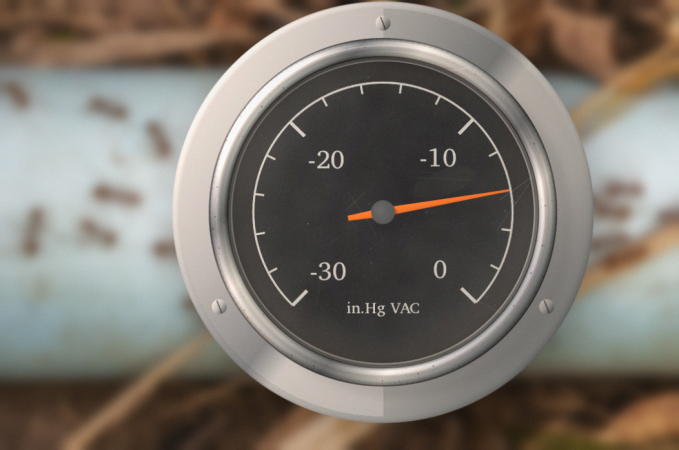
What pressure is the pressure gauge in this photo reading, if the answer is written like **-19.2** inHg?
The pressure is **-6** inHg
